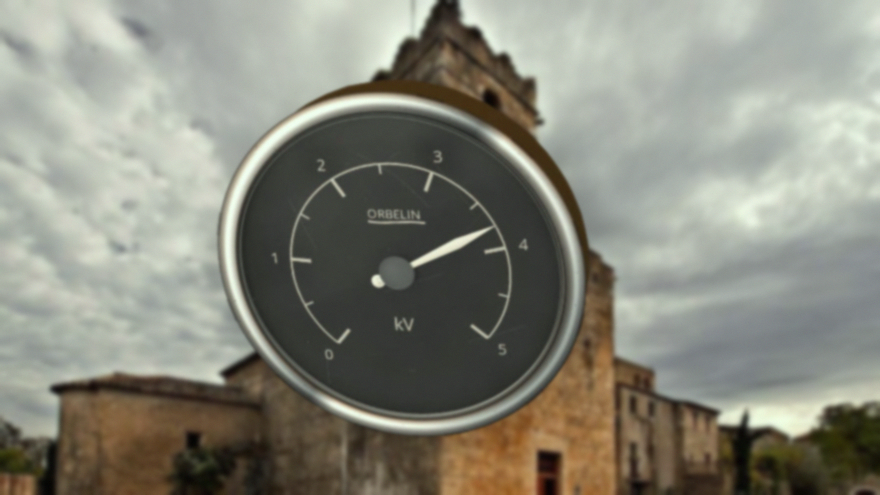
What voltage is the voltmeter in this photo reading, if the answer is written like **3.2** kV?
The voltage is **3.75** kV
